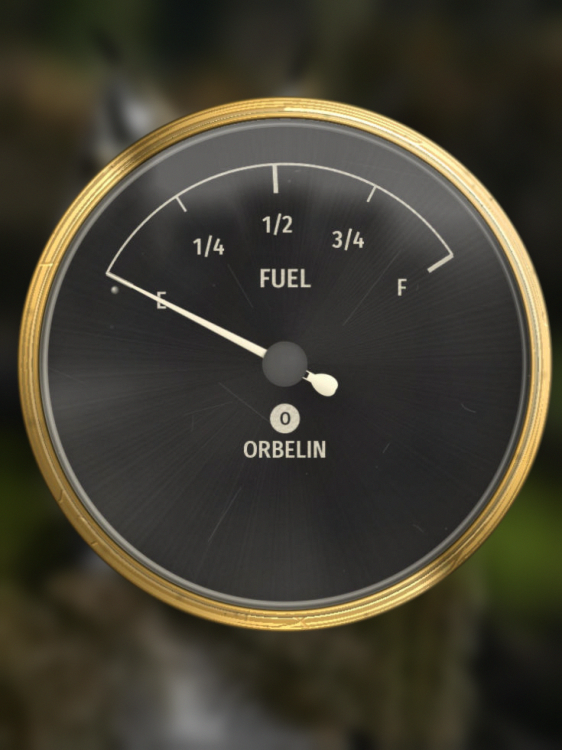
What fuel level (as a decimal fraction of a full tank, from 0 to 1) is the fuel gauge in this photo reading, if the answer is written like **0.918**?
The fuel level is **0**
